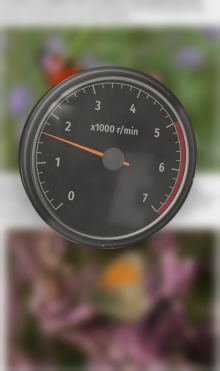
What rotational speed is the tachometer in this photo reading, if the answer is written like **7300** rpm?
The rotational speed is **1600** rpm
